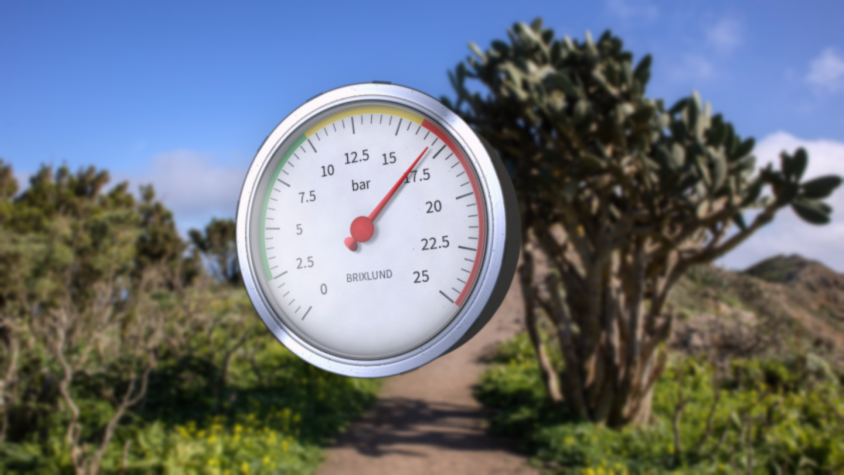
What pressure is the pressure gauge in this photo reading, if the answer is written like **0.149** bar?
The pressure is **17** bar
